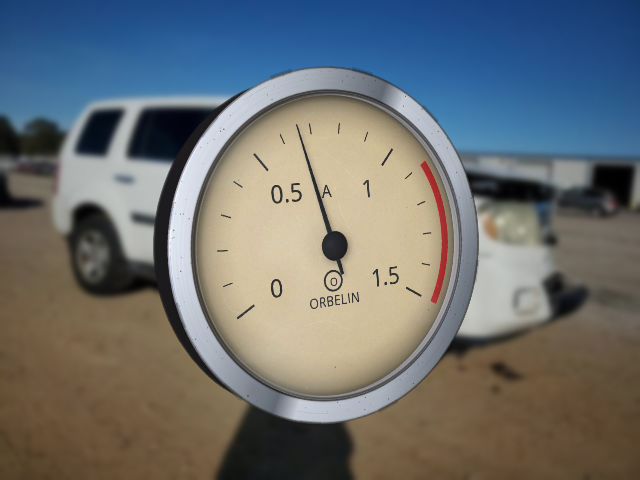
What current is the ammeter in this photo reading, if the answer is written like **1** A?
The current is **0.65** A
